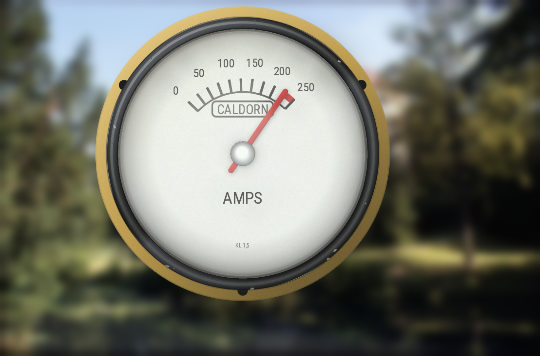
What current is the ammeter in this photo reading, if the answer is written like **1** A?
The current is **225** A
